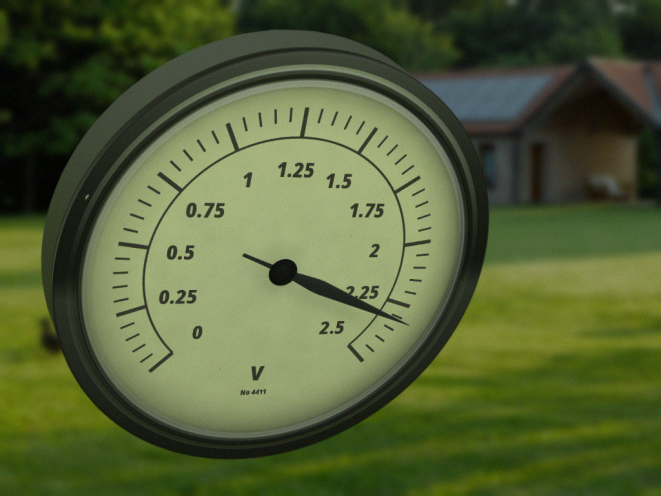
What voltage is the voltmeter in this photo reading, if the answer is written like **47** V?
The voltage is **2.3** V
